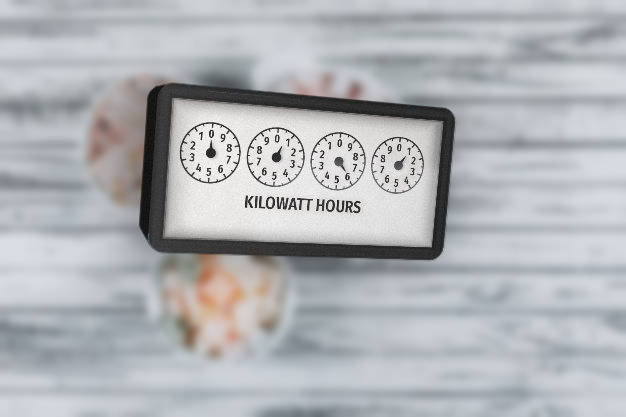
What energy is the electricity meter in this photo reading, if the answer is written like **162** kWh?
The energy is **61** kWh
